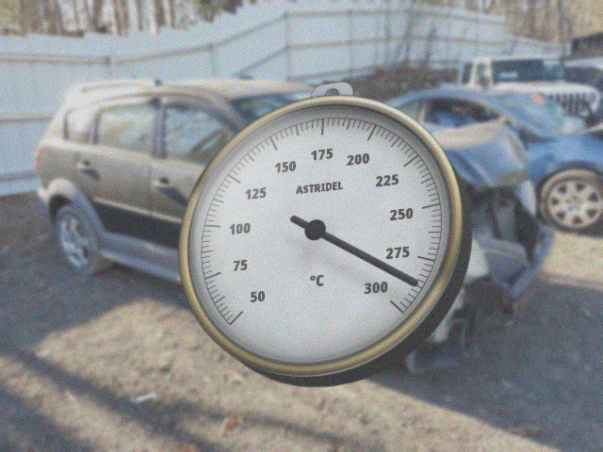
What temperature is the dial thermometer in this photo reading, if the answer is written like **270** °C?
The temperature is **287.5** °C
